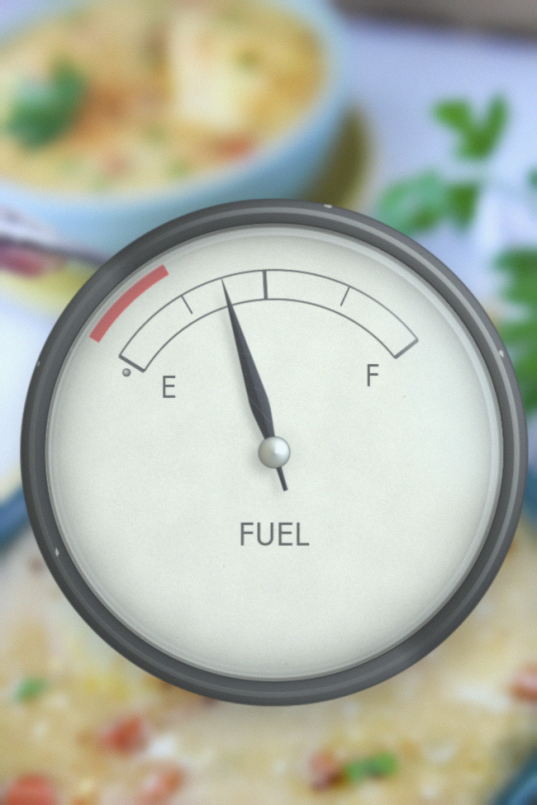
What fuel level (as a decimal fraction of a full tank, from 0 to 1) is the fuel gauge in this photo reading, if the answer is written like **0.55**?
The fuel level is **0.375**
